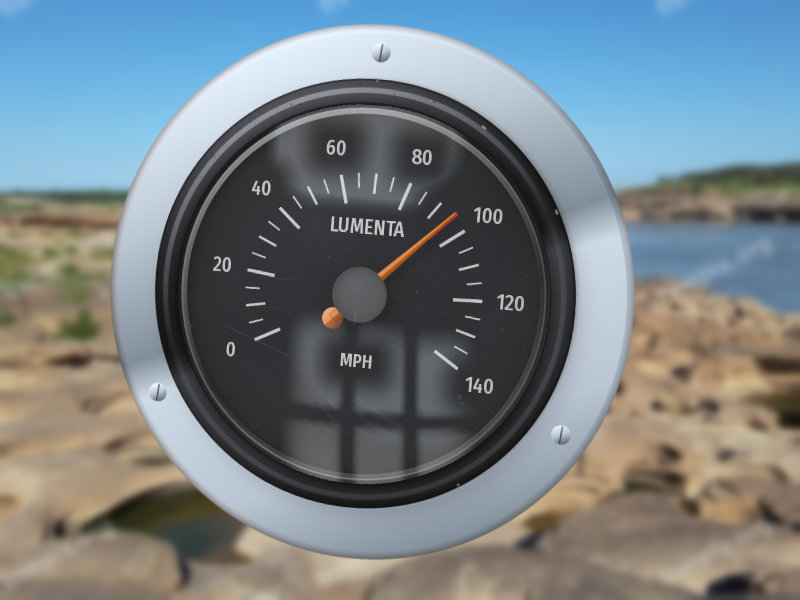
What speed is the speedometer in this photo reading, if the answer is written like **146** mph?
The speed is **95** mph
